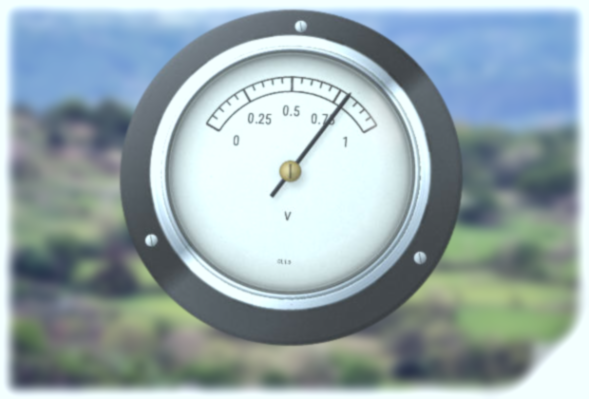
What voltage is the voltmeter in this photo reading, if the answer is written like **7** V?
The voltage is **0.8** V
